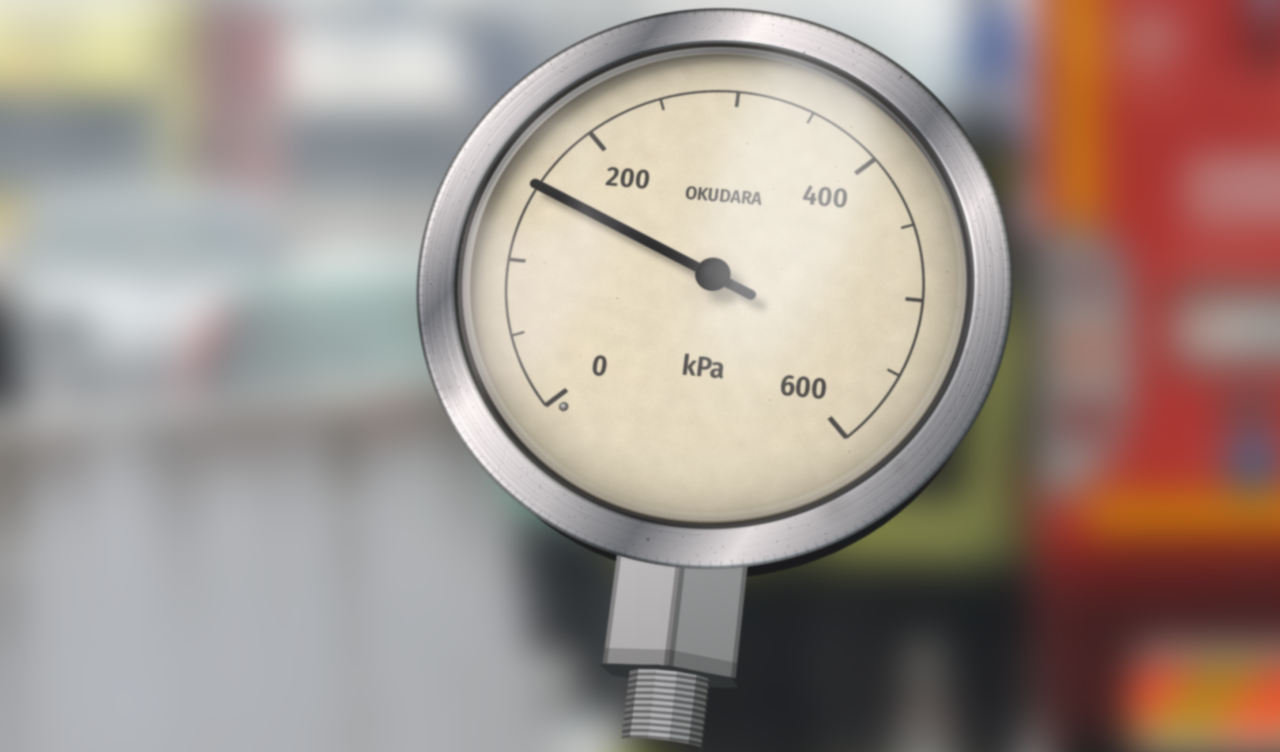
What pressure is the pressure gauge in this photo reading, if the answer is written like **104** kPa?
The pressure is **150** kPa
